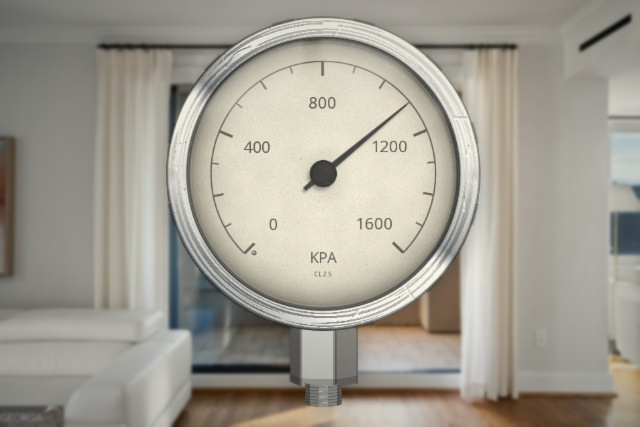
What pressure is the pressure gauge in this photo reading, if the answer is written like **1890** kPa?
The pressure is **1100** kPa
